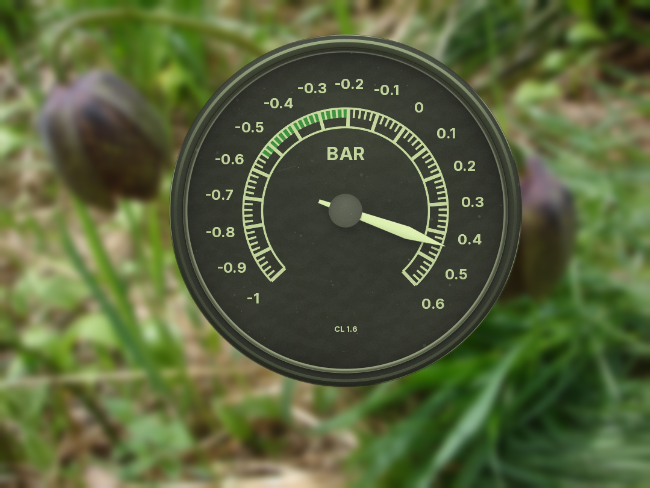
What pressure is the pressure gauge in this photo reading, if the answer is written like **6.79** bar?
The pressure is **0.44** bar
